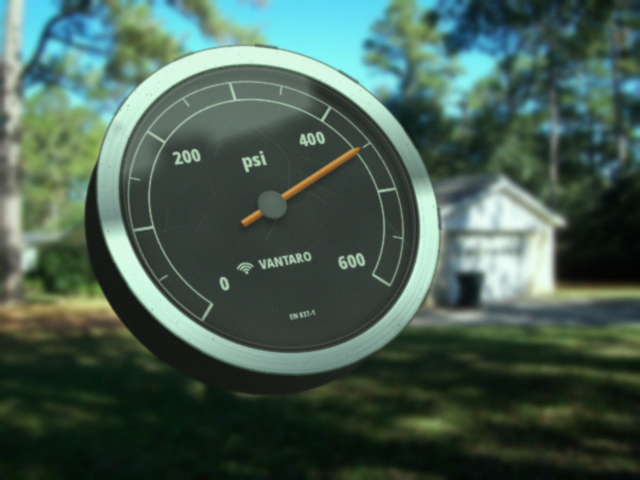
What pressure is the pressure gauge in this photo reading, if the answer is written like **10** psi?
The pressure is **450** psi
